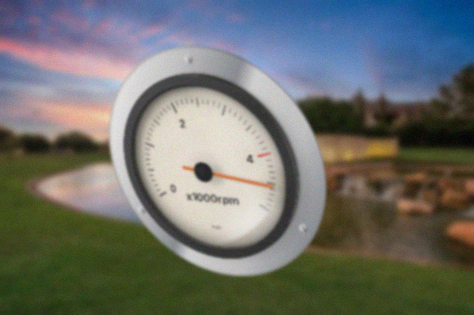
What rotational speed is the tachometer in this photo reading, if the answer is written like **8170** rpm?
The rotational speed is **4500** rpm
